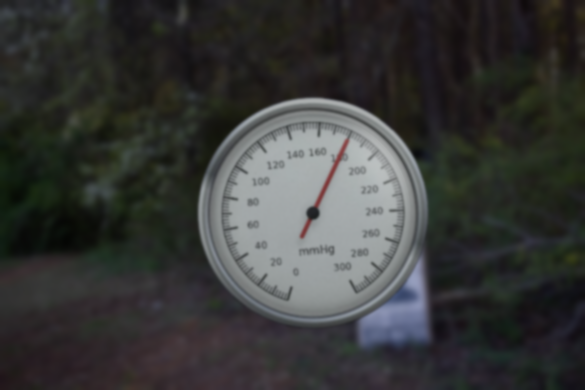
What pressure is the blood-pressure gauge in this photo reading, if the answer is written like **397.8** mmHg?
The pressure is **180** mmHg
